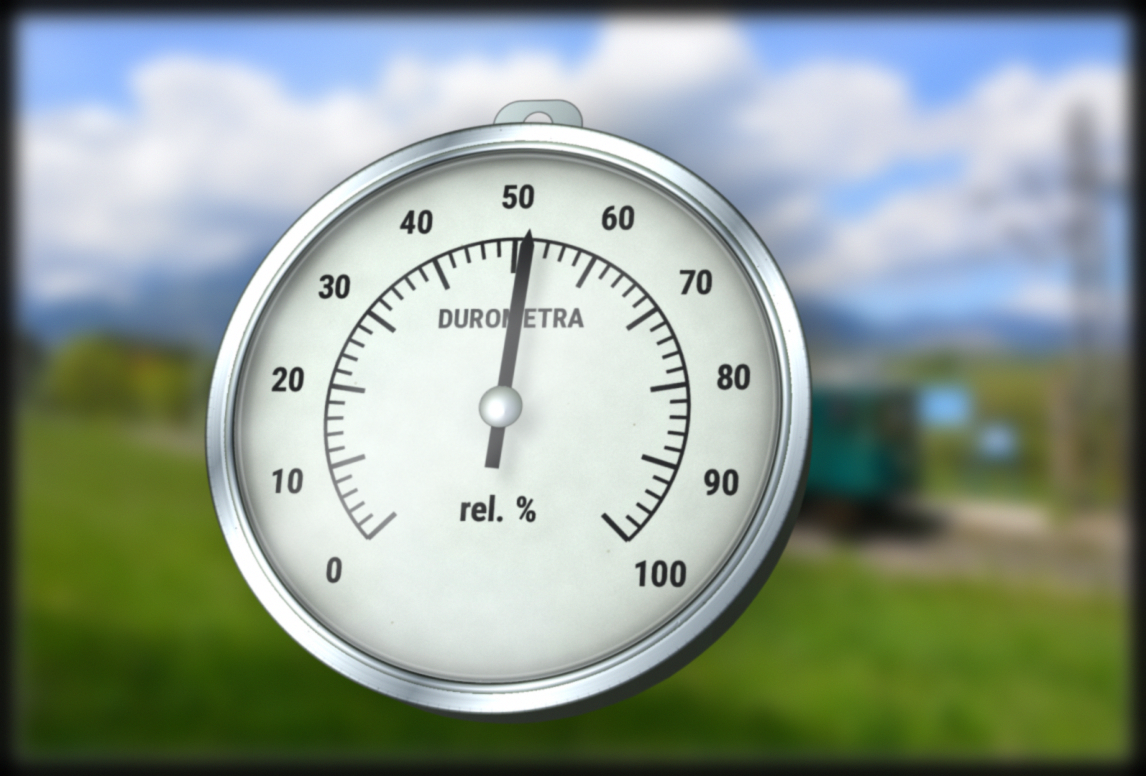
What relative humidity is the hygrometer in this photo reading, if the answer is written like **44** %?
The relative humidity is **52** %
